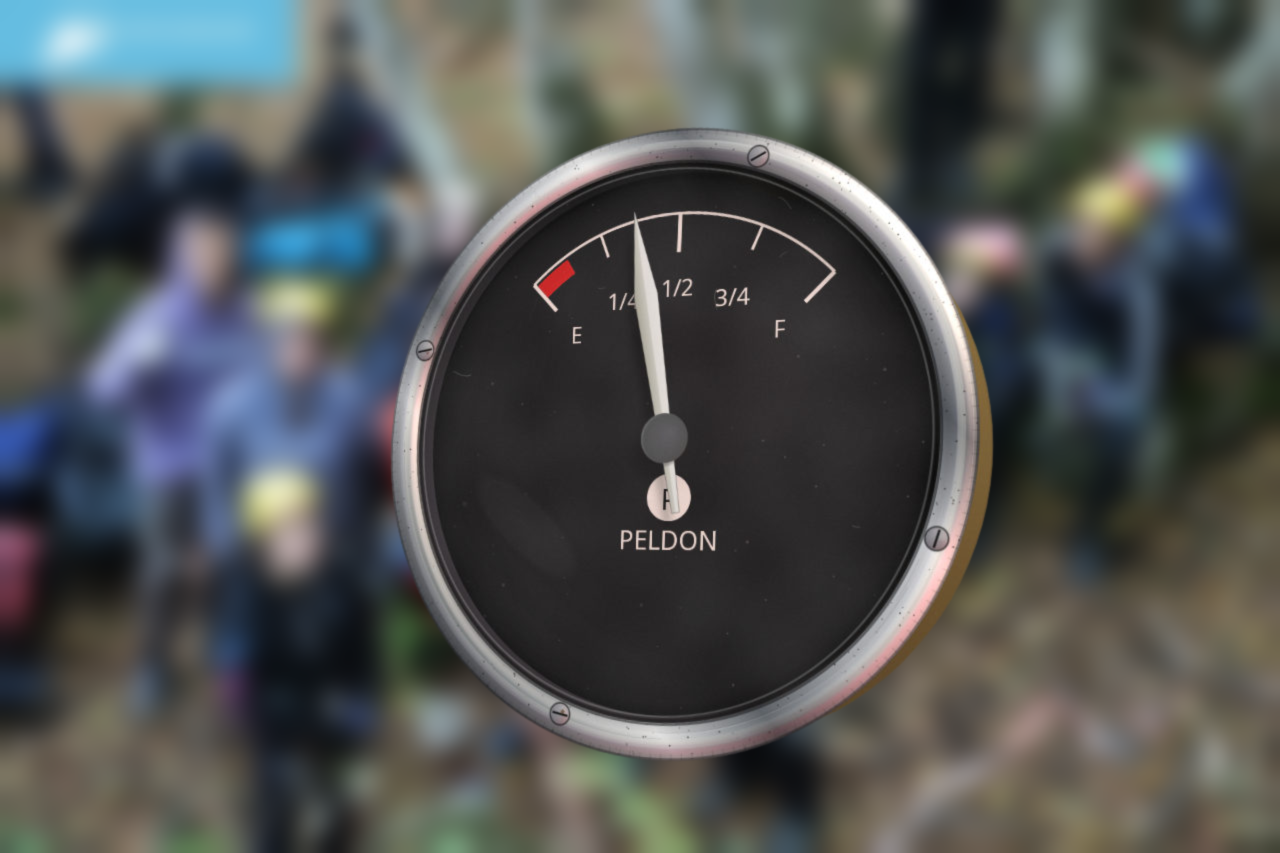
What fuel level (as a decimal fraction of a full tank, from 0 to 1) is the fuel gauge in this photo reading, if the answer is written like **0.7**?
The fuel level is **0.375**
